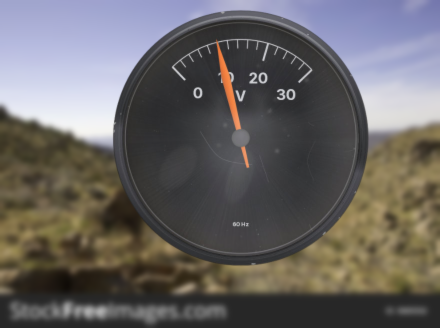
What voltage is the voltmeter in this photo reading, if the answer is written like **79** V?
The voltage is **10** V
